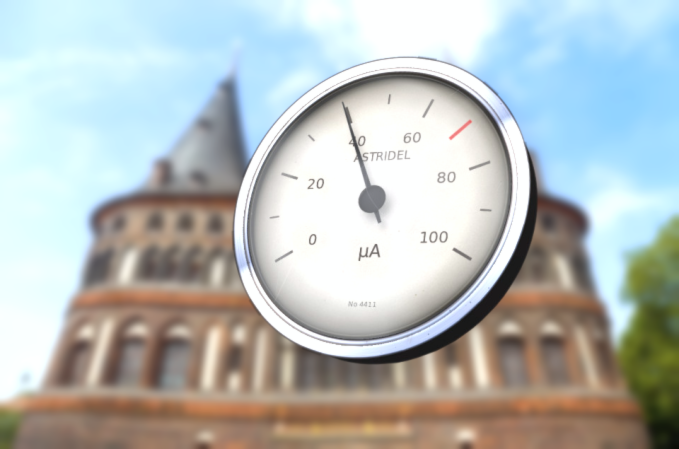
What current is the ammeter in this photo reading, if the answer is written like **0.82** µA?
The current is **40** µA
